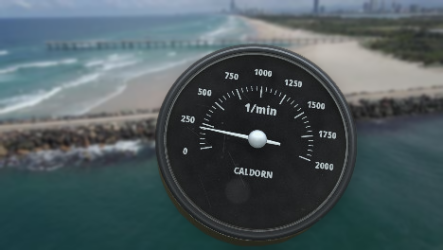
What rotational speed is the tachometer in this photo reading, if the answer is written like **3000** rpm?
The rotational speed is **200** rpm
